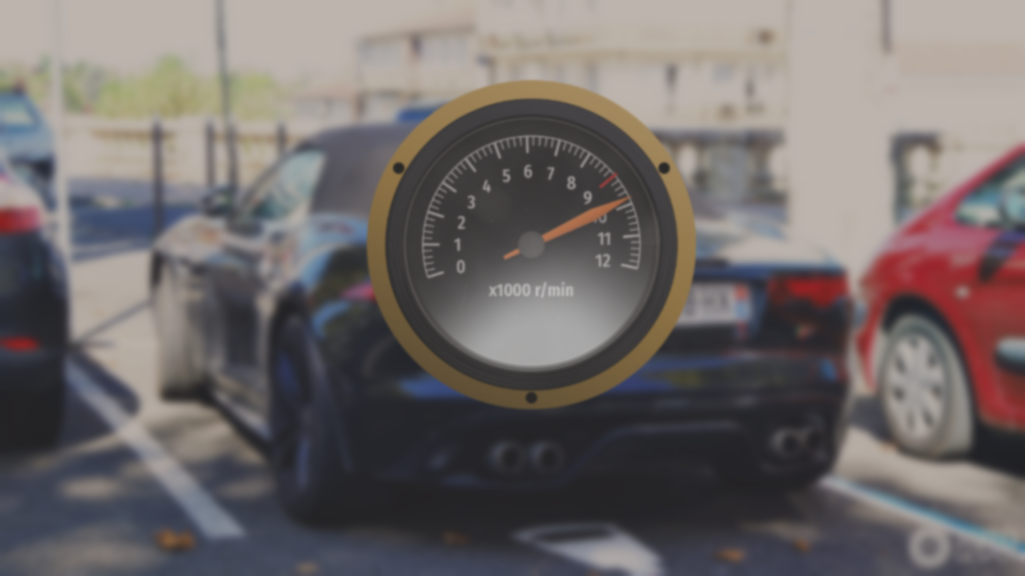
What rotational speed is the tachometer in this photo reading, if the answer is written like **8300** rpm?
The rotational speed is **9800** rpm
